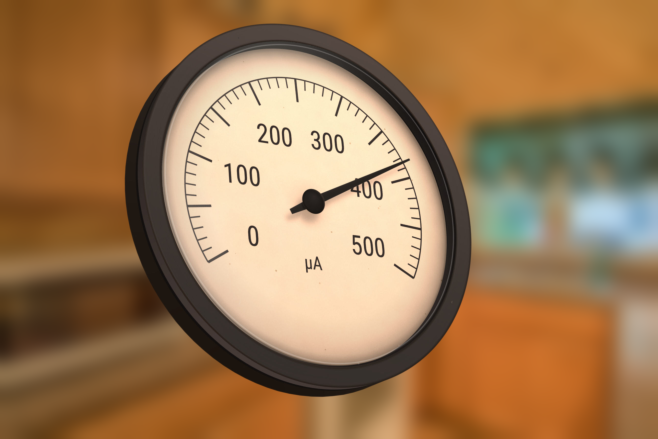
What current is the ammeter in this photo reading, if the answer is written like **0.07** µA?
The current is **385** µA
